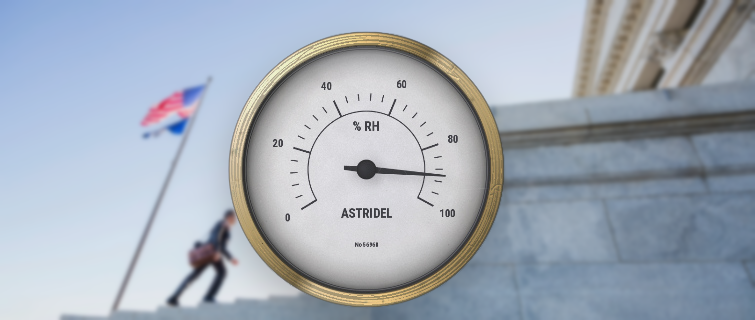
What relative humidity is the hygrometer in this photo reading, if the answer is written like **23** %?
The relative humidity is **90** %
